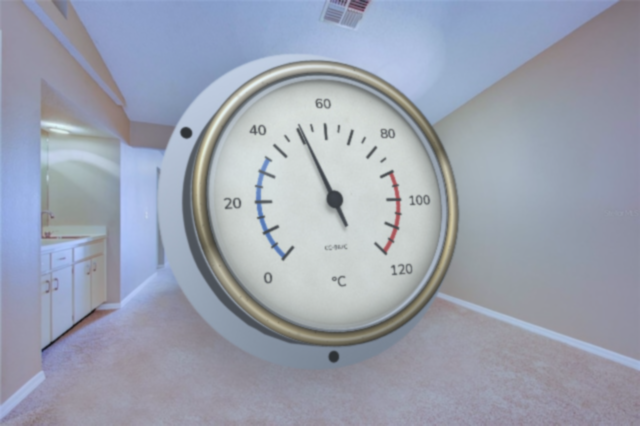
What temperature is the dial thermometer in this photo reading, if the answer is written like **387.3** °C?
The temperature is **50** °C
